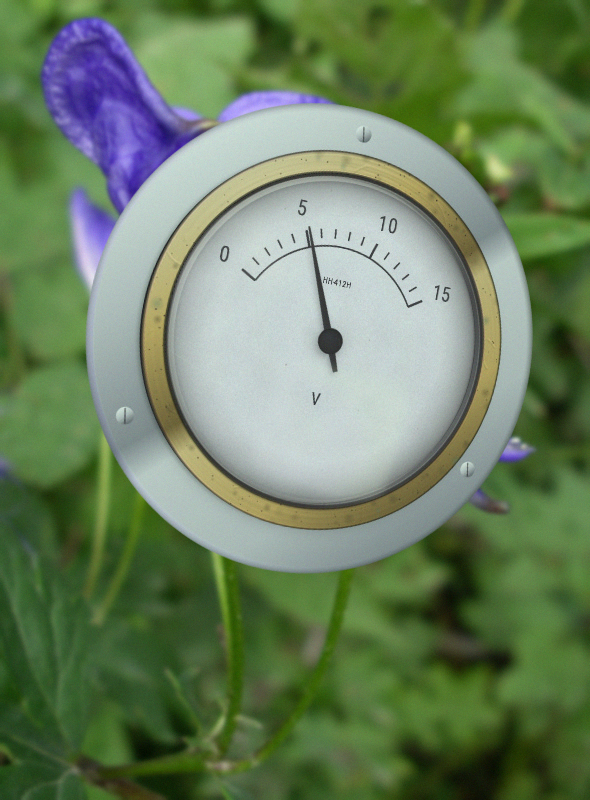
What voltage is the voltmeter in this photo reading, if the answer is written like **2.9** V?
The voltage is **5** V
